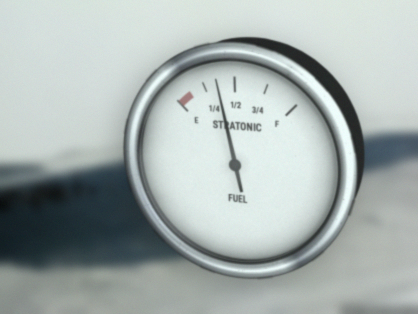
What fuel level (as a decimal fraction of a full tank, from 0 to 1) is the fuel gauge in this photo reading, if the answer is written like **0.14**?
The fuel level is **0.375**
